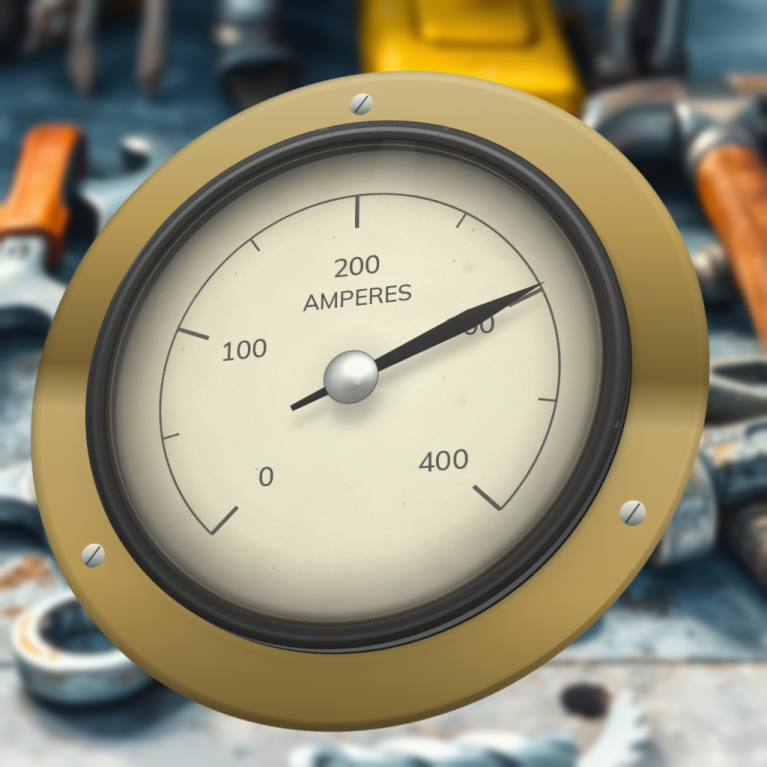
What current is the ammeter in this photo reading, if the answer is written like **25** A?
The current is **300** A
